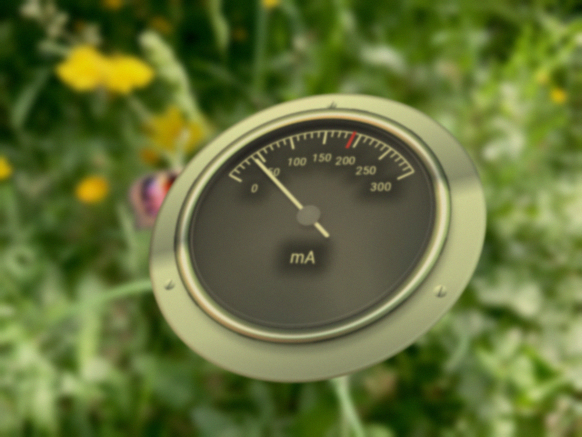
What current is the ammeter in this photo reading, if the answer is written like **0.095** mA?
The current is **40** mA
